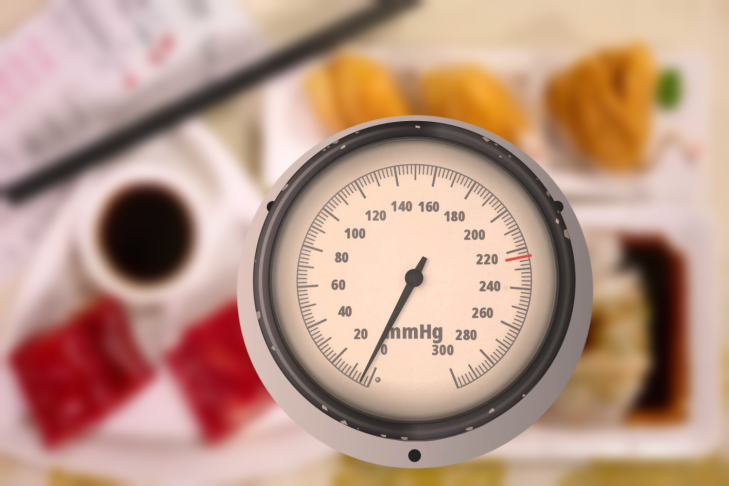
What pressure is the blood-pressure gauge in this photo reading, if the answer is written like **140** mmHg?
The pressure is **4** mmHg
